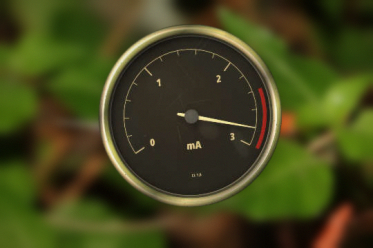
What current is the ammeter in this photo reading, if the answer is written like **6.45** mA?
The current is **2.8** mA
